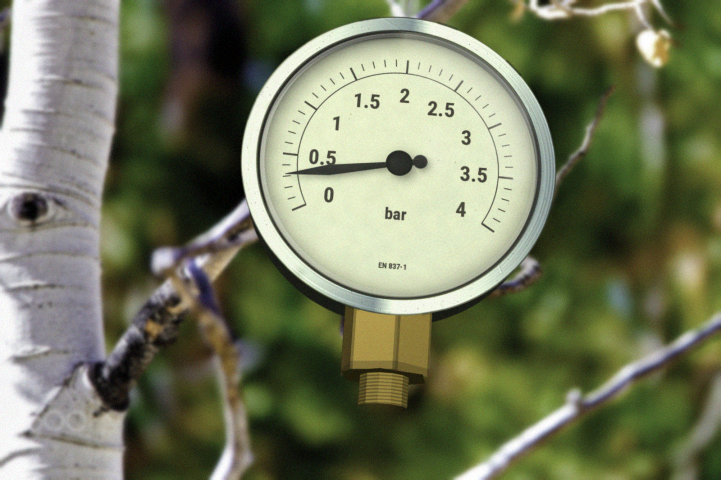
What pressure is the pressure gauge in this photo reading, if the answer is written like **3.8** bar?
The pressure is **0.3** bar
